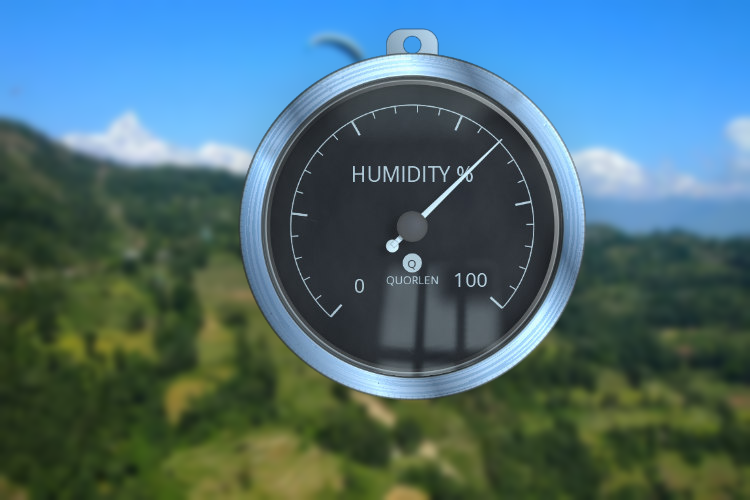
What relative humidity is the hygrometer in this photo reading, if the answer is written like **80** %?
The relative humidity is **68** %
